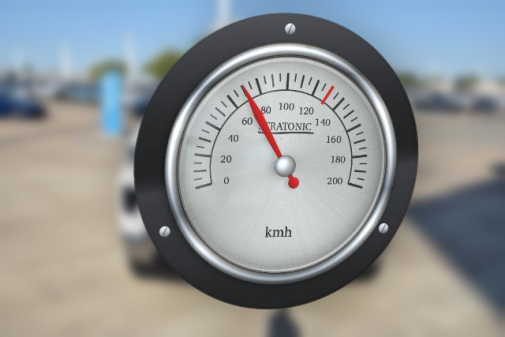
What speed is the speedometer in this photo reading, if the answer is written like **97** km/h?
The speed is **70** km/h
